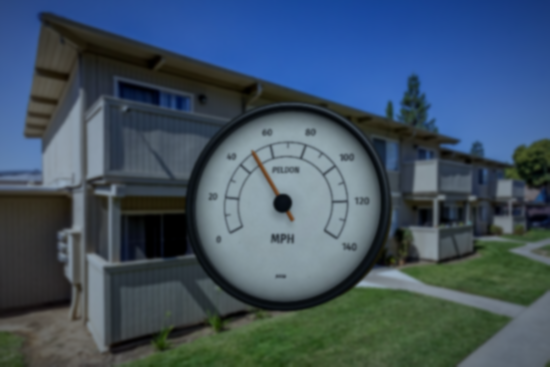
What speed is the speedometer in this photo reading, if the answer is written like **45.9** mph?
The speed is **50** mph
